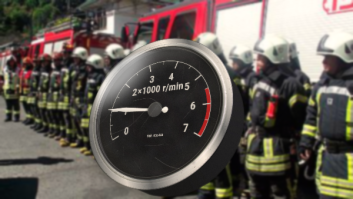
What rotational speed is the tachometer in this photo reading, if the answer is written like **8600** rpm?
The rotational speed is **1000** rpm
